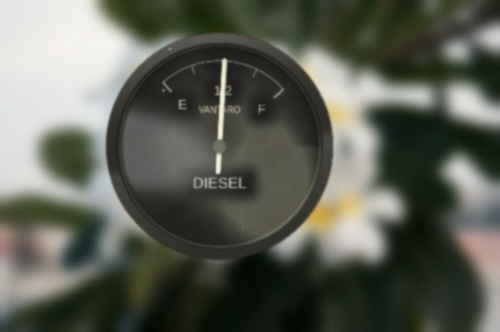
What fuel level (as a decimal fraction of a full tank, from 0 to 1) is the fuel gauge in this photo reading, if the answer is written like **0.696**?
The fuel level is **0.5**
